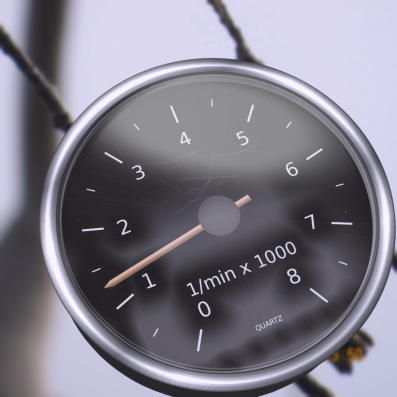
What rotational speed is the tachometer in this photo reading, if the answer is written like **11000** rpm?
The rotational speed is **1250** rpm
